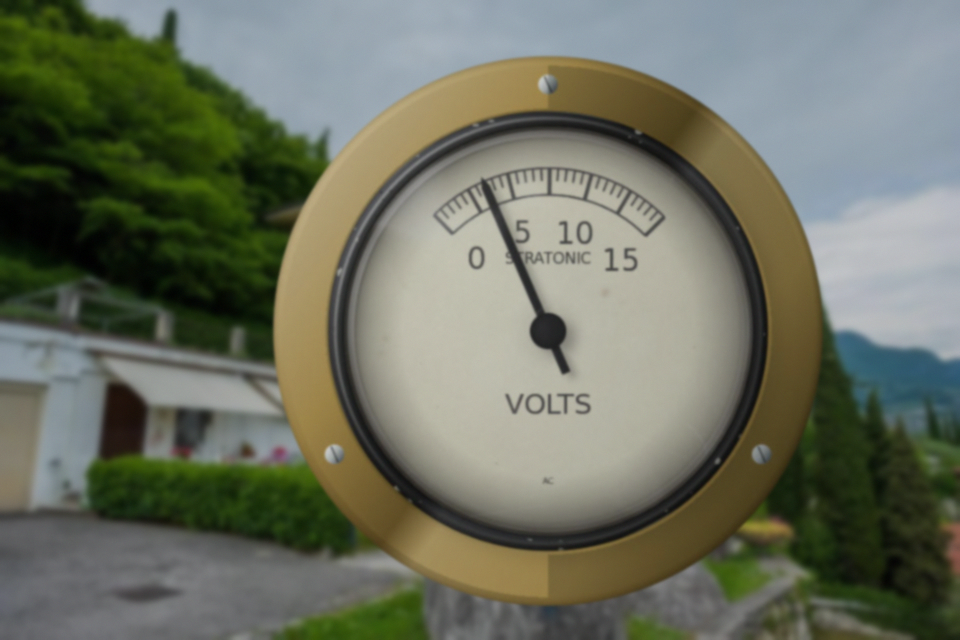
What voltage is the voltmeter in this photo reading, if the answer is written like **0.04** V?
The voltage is **3.5** V
